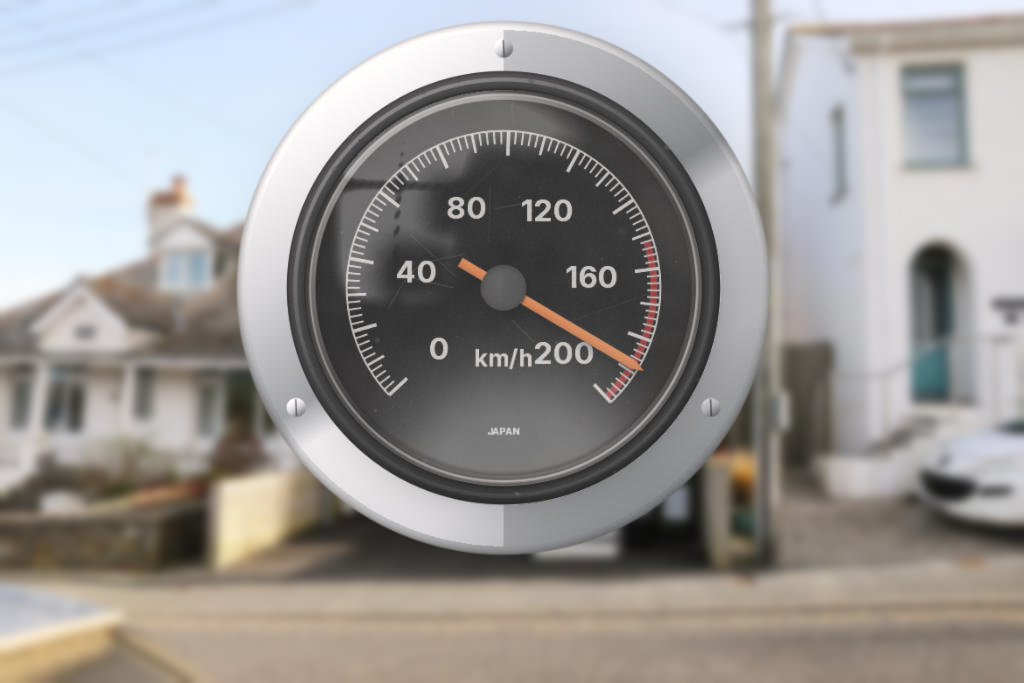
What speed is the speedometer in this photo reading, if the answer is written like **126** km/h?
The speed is **188** km/h
